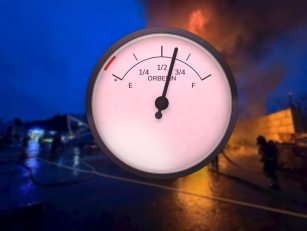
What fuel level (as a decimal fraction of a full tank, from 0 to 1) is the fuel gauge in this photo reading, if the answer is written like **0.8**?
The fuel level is **0.625**
